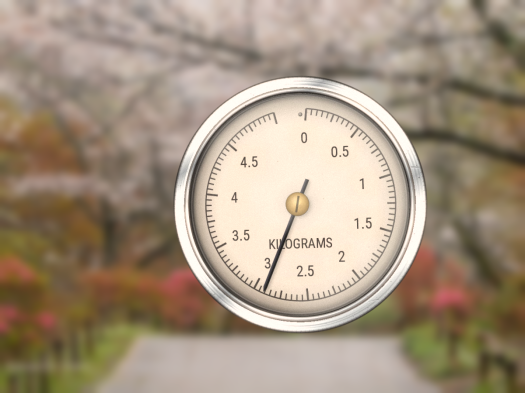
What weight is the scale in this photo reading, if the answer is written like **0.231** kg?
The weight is **2.9** kg
